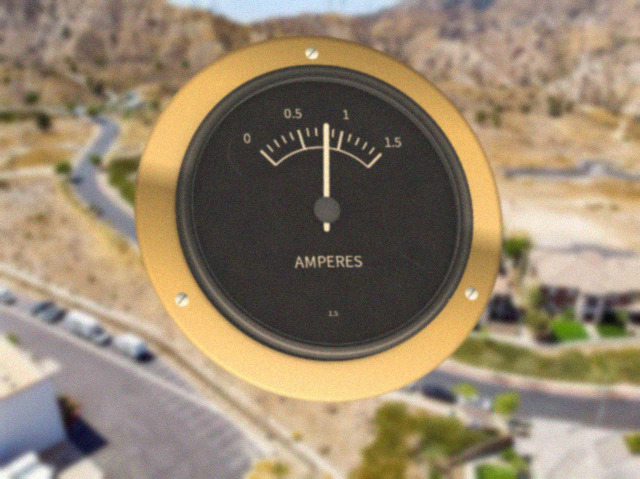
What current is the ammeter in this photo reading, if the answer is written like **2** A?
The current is **0.8** A
